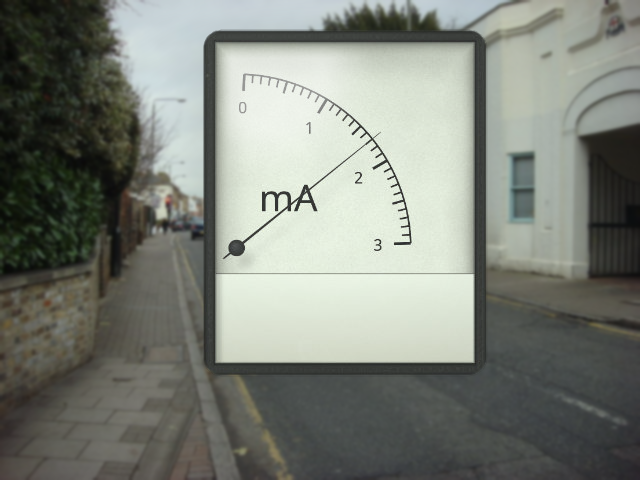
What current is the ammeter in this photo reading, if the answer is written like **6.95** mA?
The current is **1.7** mA
